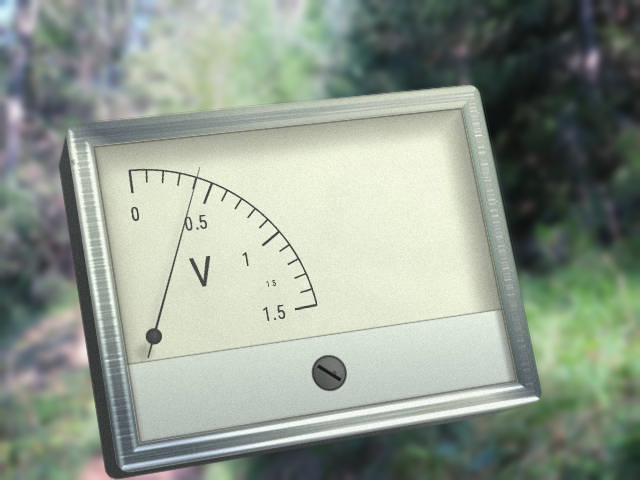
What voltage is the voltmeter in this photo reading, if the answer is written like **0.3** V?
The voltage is **0.4** V
